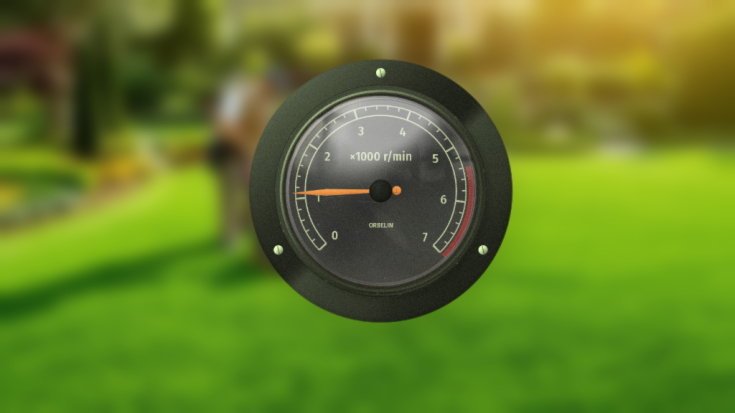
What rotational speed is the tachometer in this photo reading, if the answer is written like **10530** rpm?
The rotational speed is **1100** rpm
